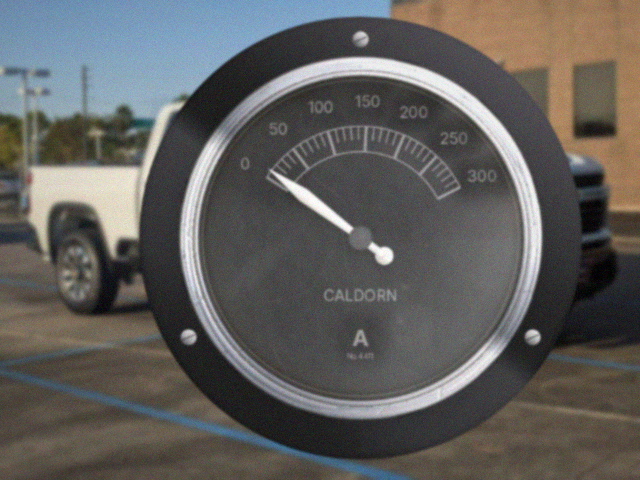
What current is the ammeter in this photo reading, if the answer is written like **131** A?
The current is **10** A
